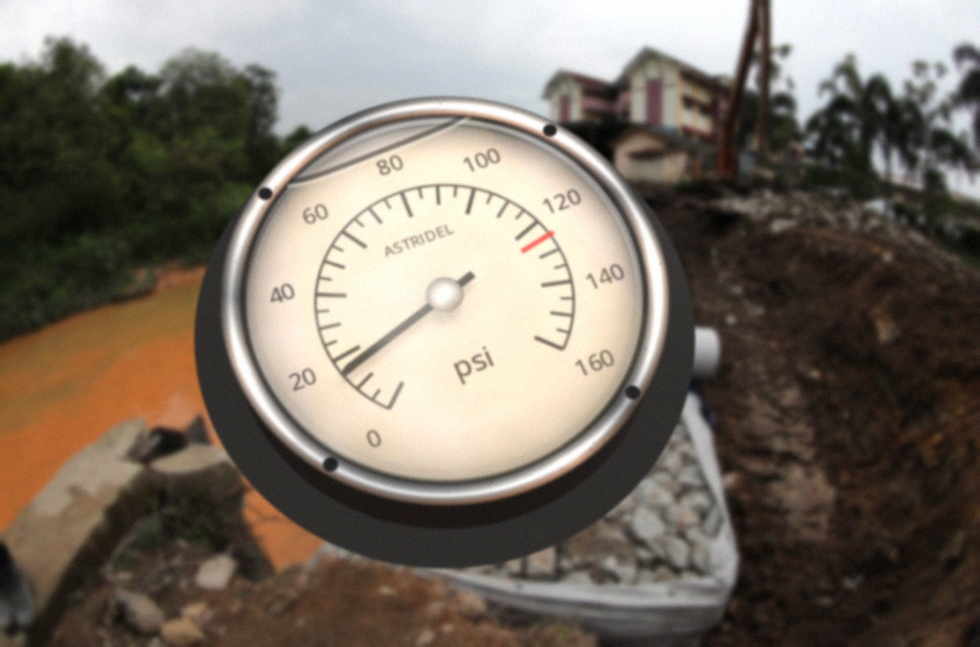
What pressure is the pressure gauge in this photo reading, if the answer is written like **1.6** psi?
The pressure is **15** psi
